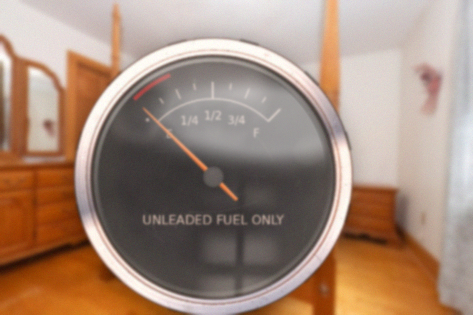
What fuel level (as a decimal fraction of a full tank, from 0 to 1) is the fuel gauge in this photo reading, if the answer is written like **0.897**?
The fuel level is **0**
